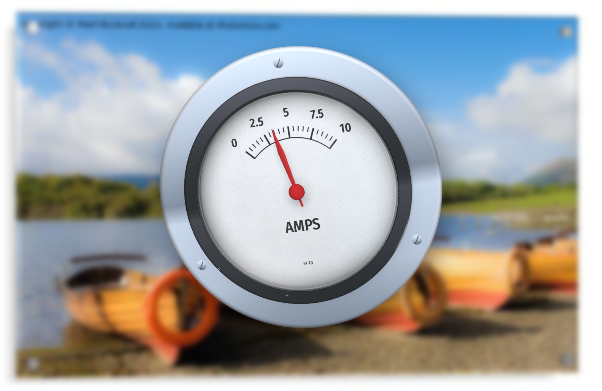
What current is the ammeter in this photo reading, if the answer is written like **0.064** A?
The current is **3.5** A
